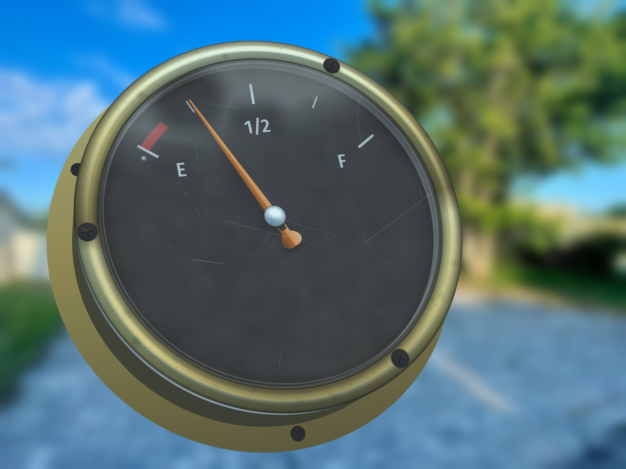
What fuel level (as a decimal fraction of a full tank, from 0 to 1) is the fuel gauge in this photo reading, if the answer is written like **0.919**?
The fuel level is **0.25**
